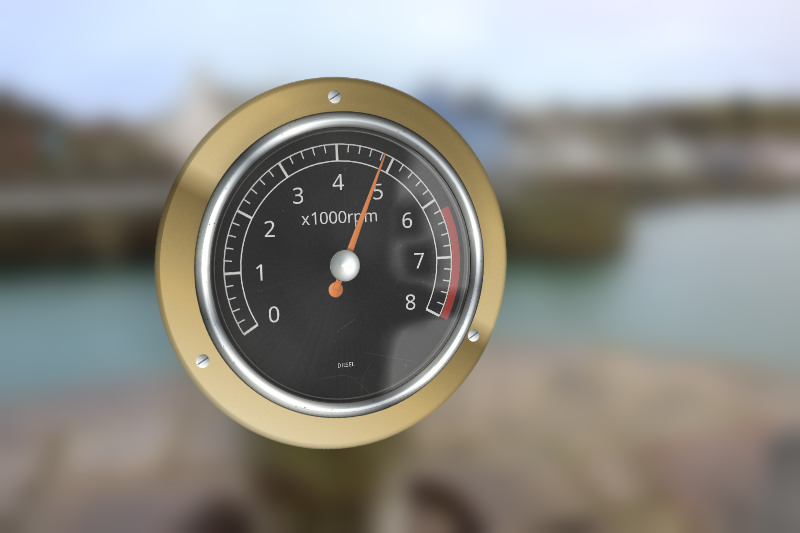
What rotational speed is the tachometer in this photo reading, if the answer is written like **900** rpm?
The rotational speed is **4800** rpm
